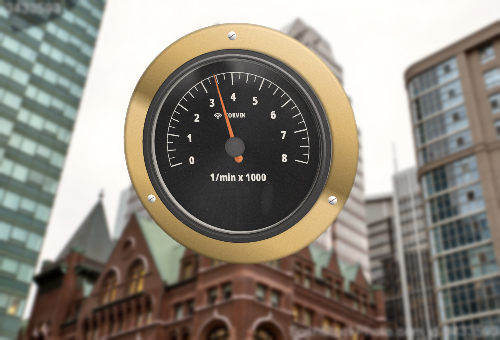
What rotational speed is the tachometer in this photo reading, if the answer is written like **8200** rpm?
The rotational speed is **3500** rpm
